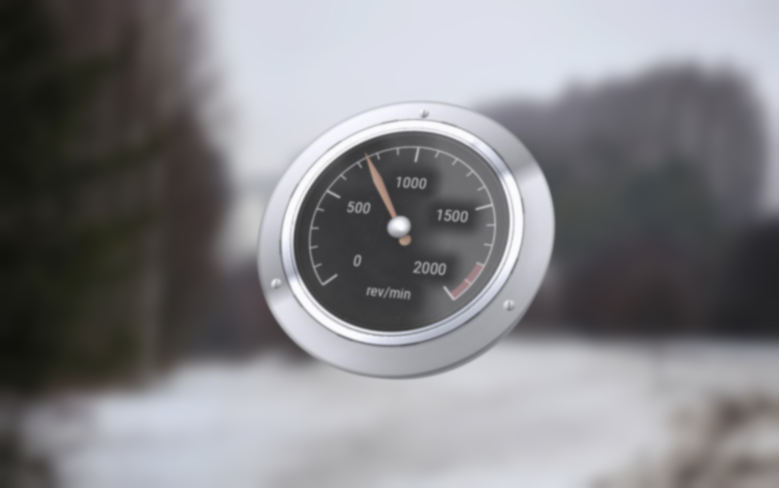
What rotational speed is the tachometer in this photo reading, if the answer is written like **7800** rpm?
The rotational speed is **750** rpm
